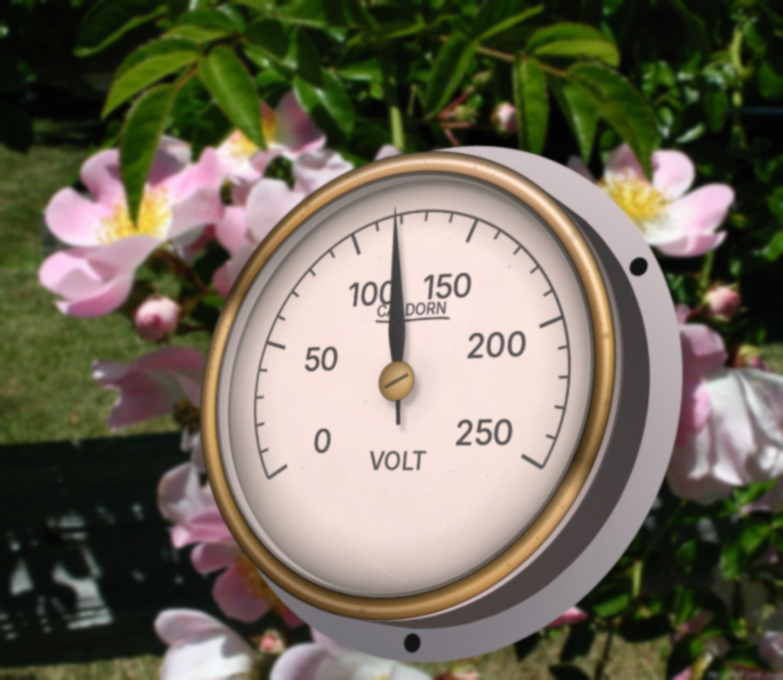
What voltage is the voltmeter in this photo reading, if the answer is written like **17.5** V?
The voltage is **120** V
